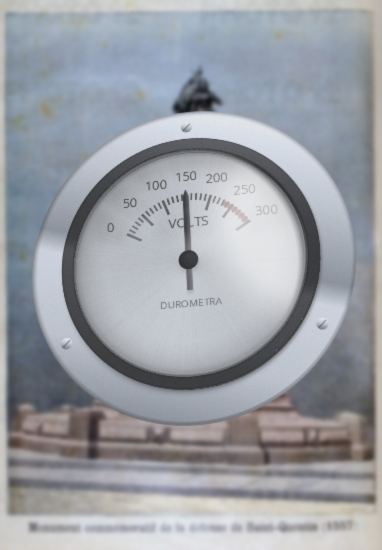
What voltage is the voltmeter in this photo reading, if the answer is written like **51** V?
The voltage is **150** V
